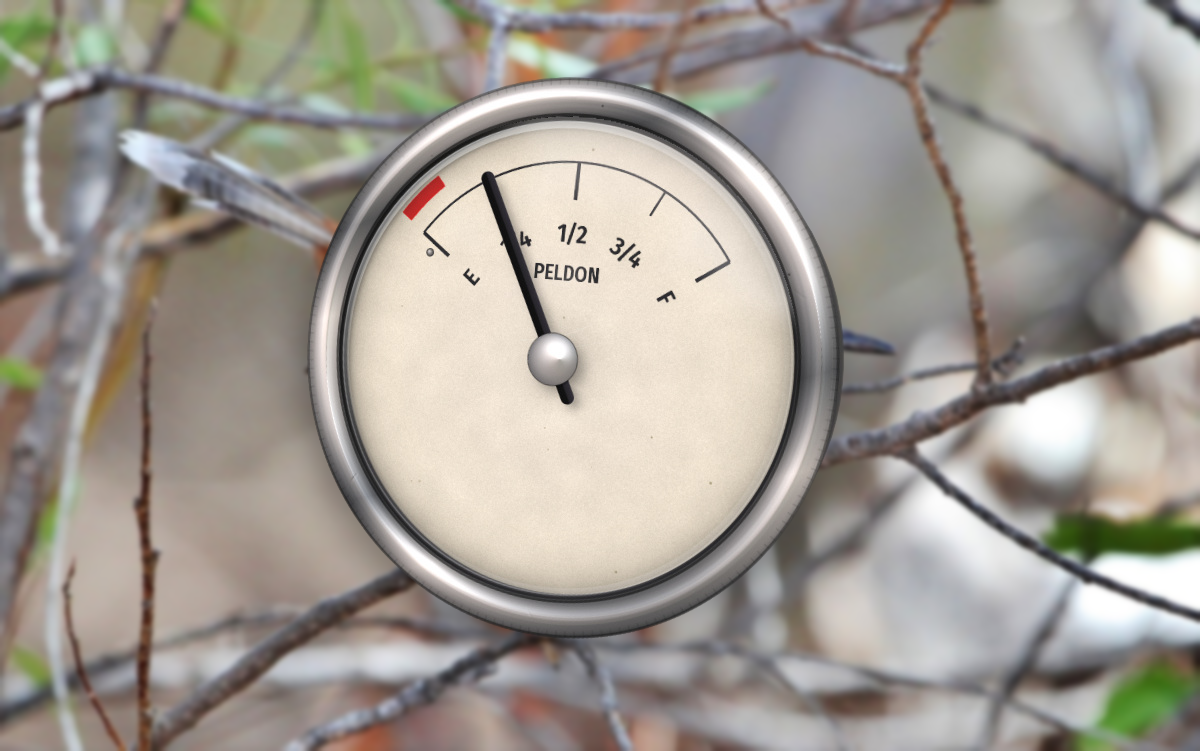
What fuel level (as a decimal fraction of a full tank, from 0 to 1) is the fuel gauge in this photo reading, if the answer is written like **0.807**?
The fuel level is **0.25**
